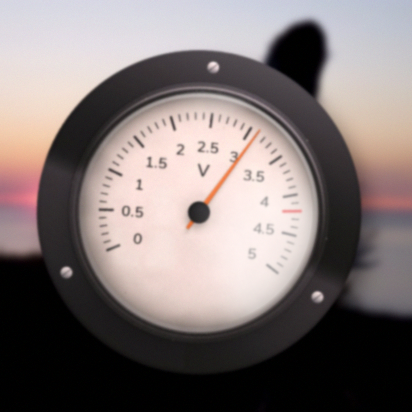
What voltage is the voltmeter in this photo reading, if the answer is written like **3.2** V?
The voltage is **3.1** V
